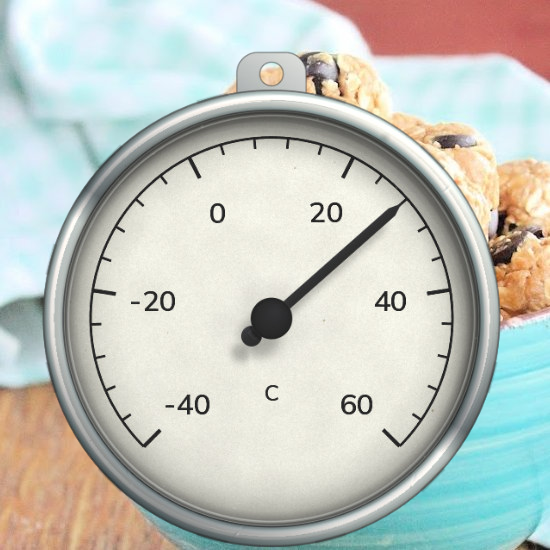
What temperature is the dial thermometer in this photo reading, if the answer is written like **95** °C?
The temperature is **28** °C
